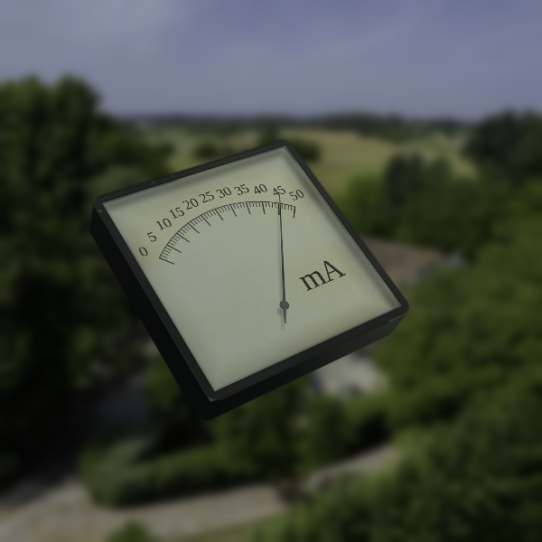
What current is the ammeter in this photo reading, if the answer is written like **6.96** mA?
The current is **45** mA
